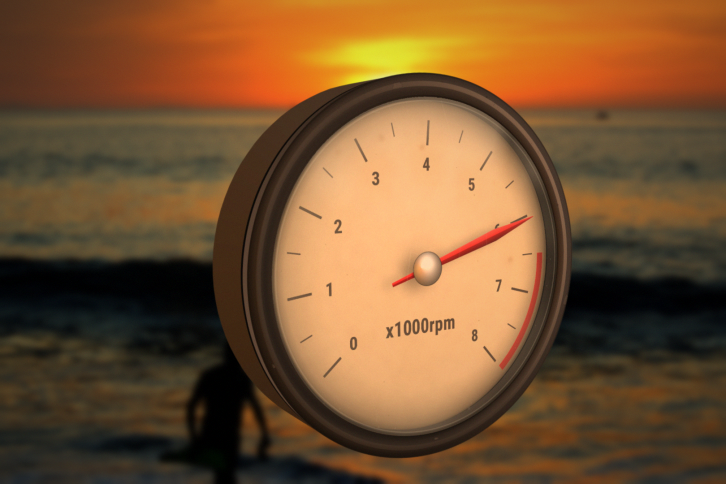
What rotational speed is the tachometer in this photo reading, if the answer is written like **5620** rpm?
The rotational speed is **6000** rpm
